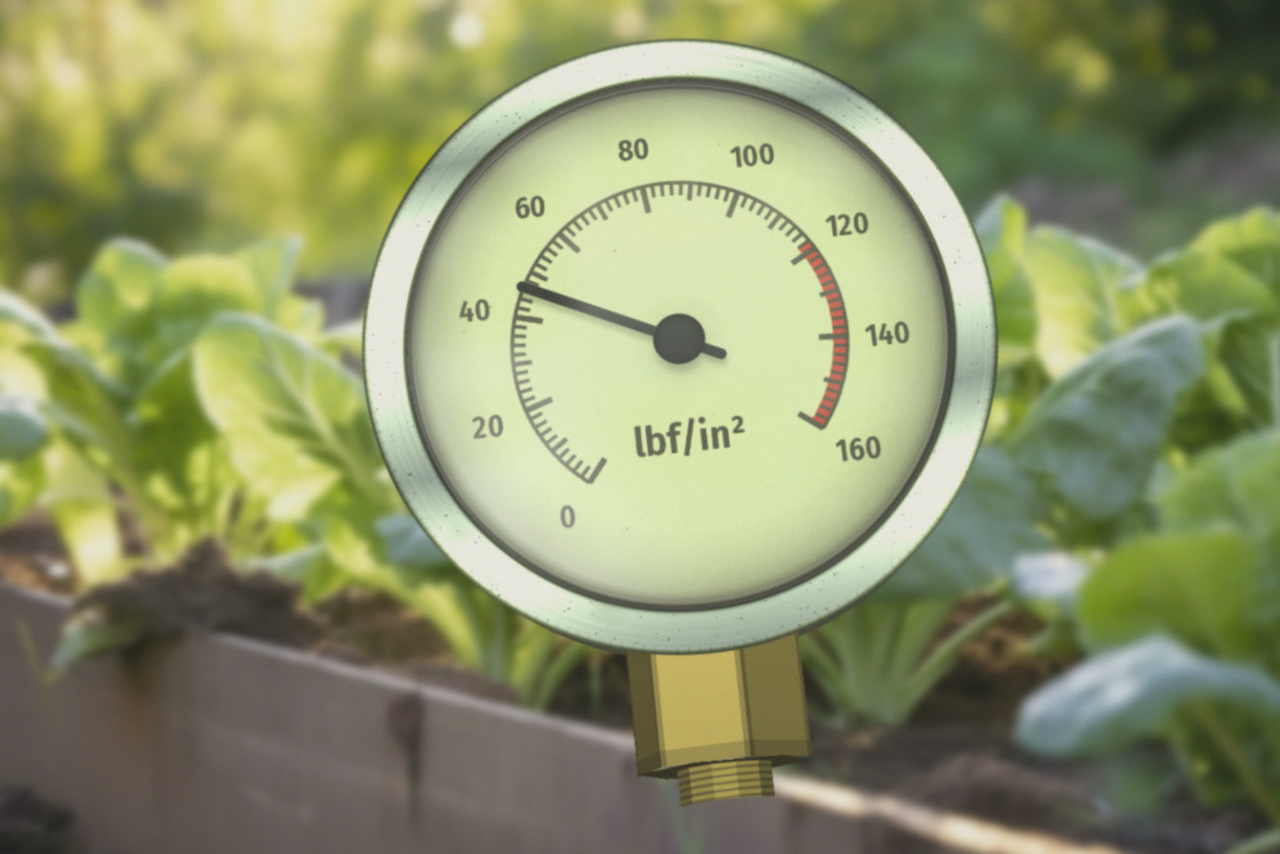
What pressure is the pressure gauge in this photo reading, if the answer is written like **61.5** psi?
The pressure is **46** psi
